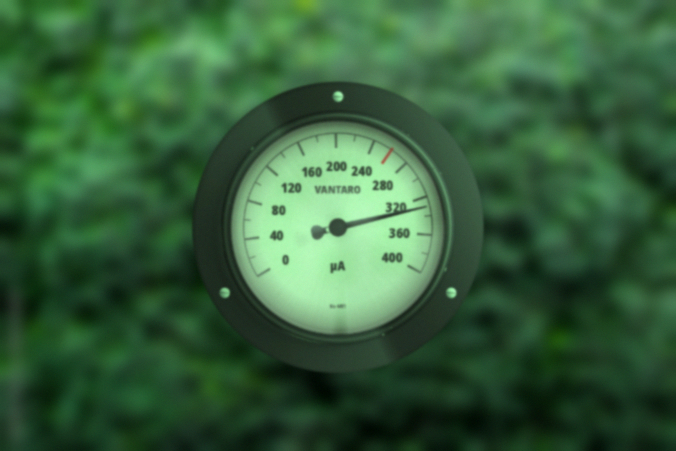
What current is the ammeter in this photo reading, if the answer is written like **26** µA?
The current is **330** µA
